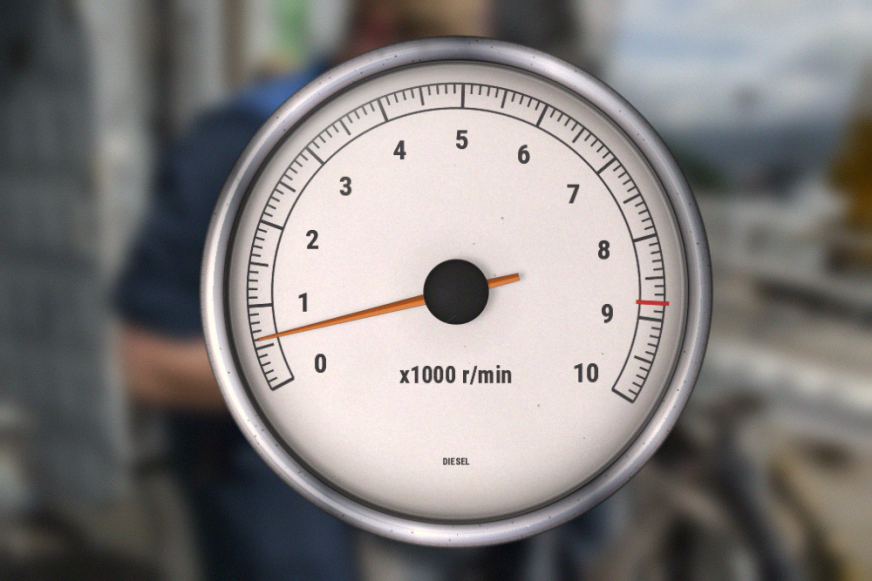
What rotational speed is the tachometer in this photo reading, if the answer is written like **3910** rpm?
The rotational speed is **600** rpm
